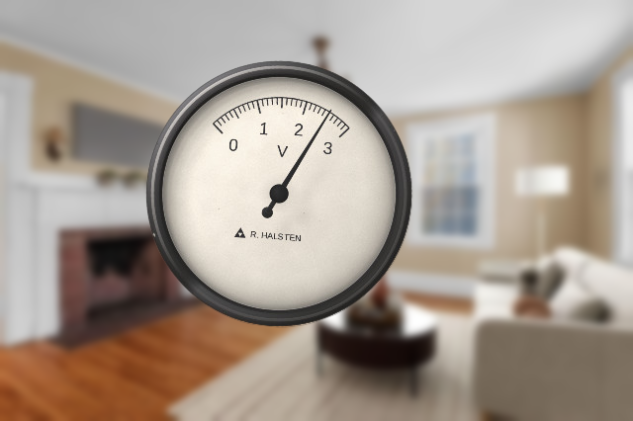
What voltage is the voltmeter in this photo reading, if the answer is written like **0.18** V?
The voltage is **2.5** V
